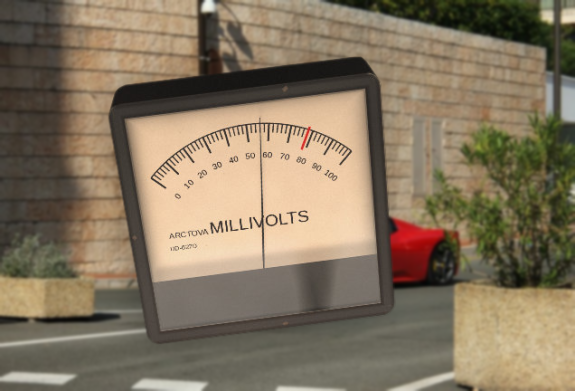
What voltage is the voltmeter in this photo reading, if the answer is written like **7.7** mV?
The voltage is **56** mV
